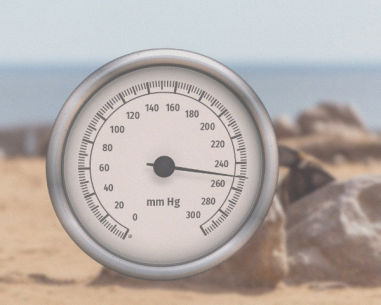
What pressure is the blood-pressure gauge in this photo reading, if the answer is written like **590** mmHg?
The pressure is **250** mmHg
